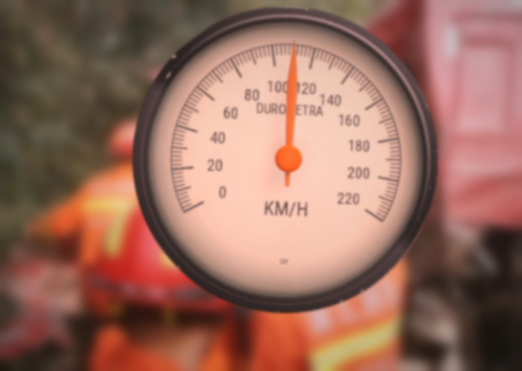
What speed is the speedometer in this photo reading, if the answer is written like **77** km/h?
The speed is **110** km/h
